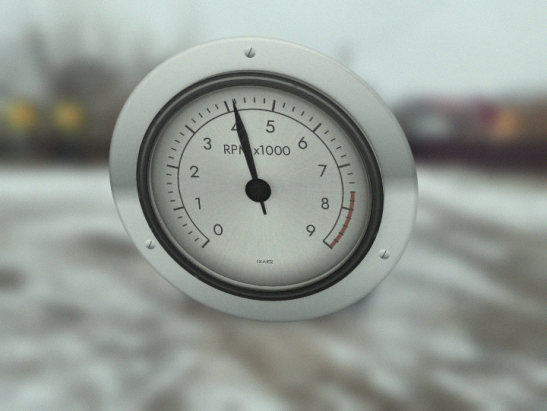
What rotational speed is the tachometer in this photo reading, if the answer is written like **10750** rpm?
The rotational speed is **4200** rpm
